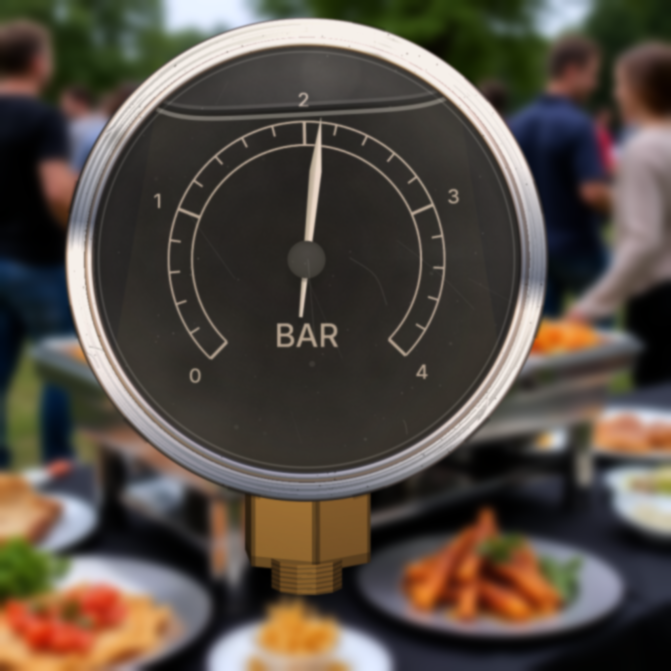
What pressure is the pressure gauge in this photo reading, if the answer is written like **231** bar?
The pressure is **2.1** bar
